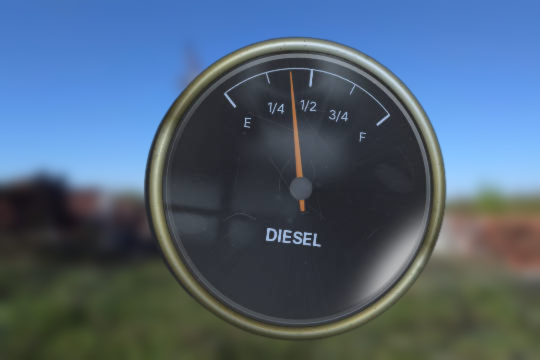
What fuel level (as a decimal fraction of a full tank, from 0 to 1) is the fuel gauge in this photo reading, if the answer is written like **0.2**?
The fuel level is **0.375**
